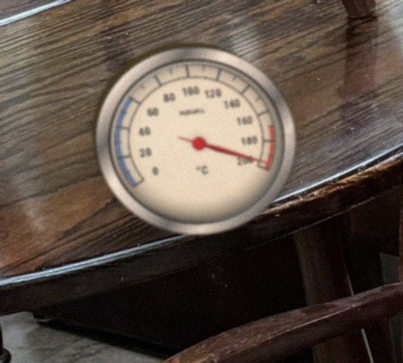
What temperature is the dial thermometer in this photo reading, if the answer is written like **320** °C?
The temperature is **195** °C
